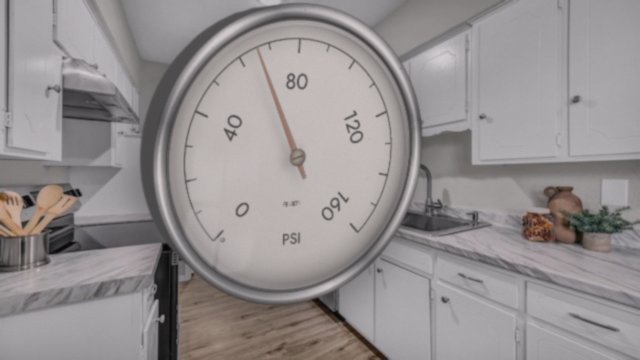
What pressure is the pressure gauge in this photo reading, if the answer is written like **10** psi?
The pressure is **65** psi
